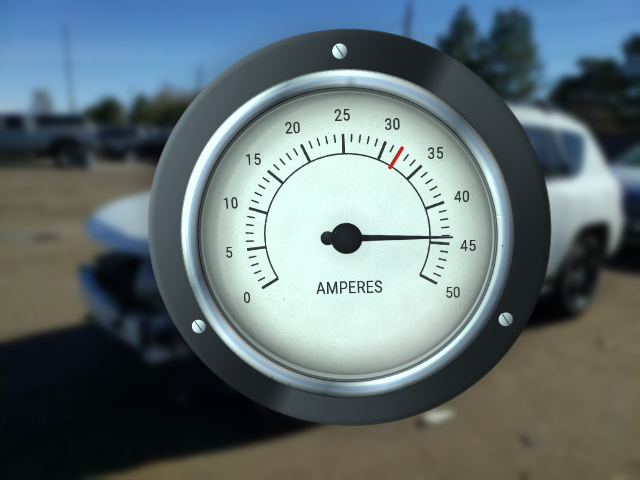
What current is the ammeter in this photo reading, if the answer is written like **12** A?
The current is **44** A
